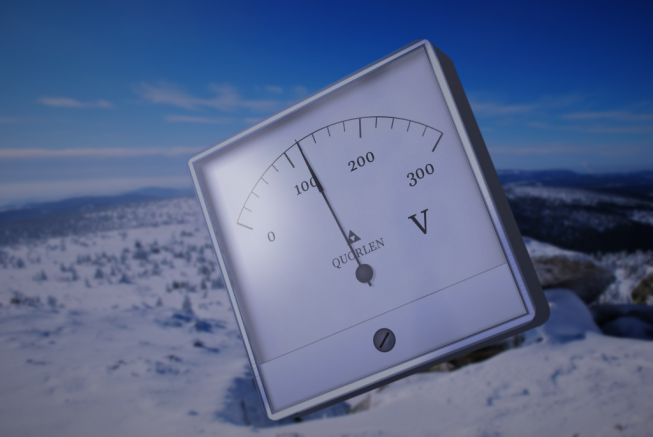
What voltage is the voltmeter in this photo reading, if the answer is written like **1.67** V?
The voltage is **120** V
